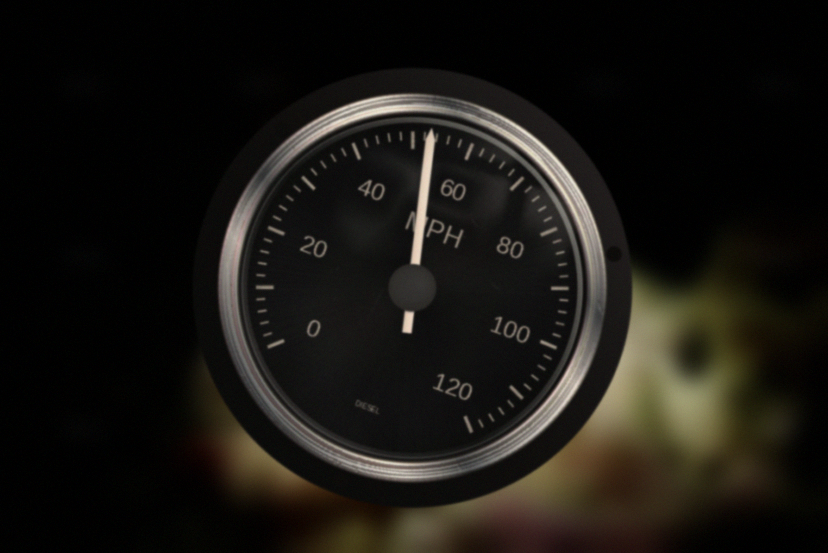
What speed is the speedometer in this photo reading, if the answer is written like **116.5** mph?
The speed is **53** mph
